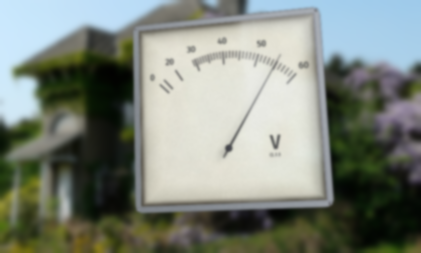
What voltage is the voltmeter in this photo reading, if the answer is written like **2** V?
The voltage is **55** V
